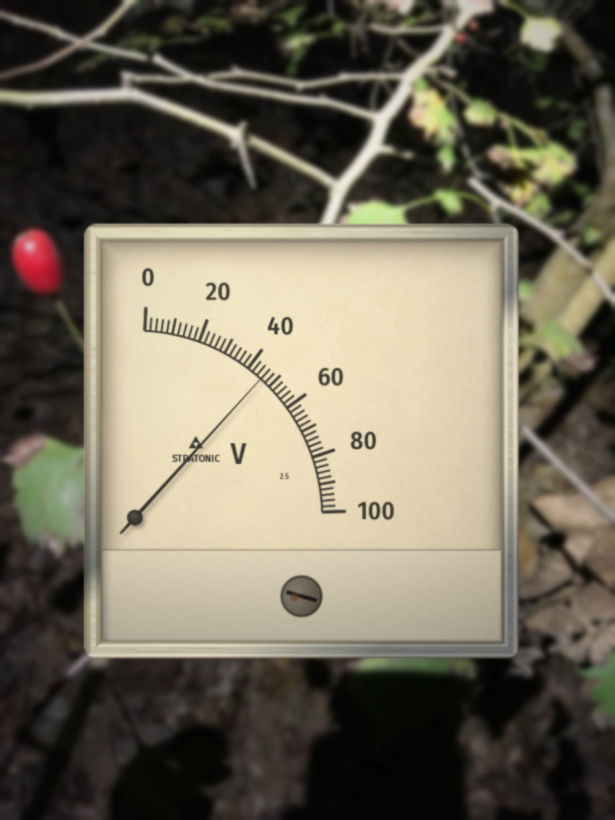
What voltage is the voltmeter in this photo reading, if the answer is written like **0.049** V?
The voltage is **46** V
